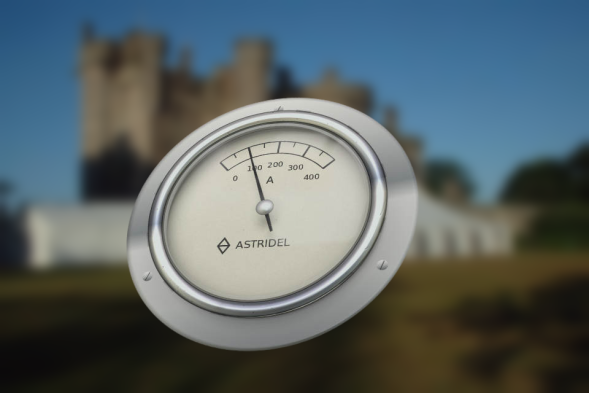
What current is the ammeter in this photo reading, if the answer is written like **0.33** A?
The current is **100** A
